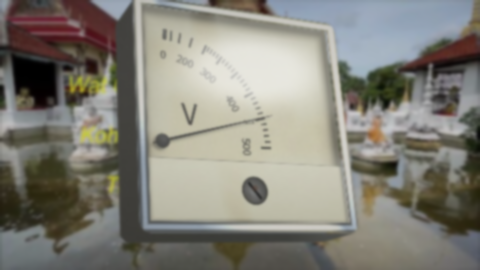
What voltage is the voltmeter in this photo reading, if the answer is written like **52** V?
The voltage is **450** V
